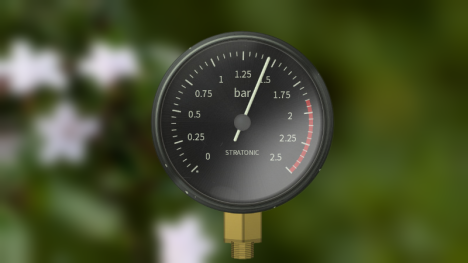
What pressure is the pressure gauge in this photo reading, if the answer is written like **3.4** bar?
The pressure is **1.45** bar
